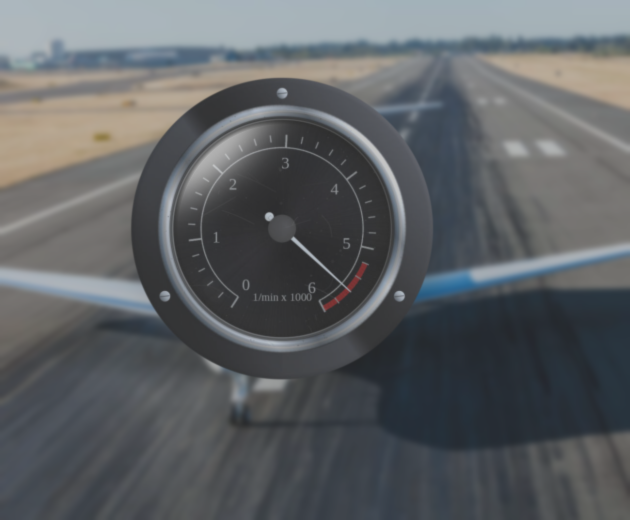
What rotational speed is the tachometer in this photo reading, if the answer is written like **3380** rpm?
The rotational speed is **5600** rpm
